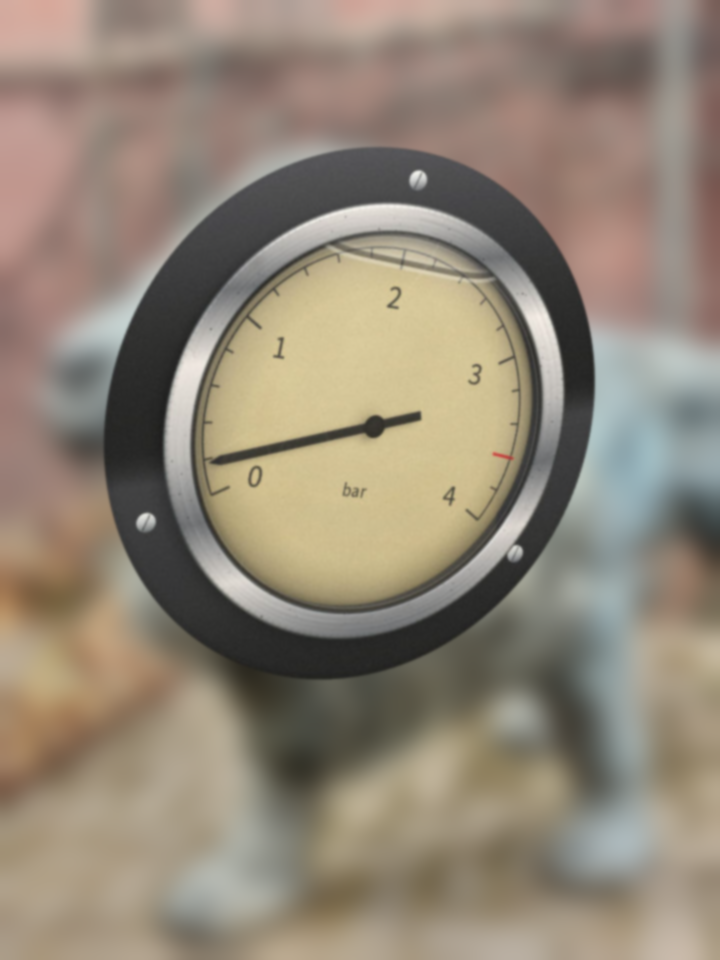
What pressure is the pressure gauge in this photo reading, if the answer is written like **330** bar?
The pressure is **0.2** bar
